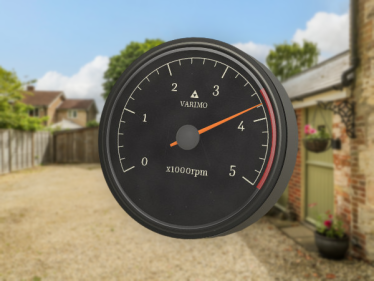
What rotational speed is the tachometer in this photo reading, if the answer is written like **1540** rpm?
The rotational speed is **3800** rpm
